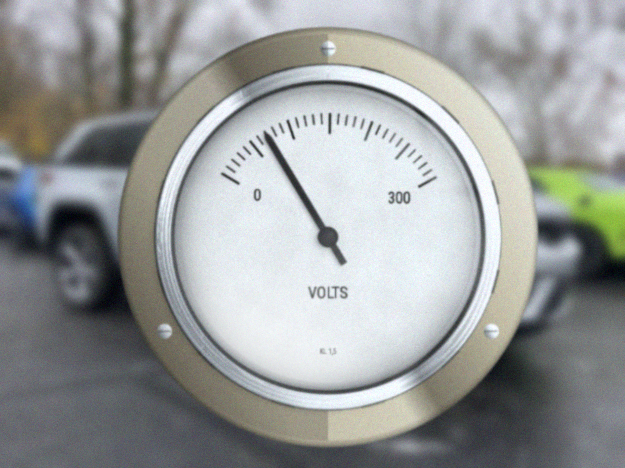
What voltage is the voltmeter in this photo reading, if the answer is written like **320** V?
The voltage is **70** V
